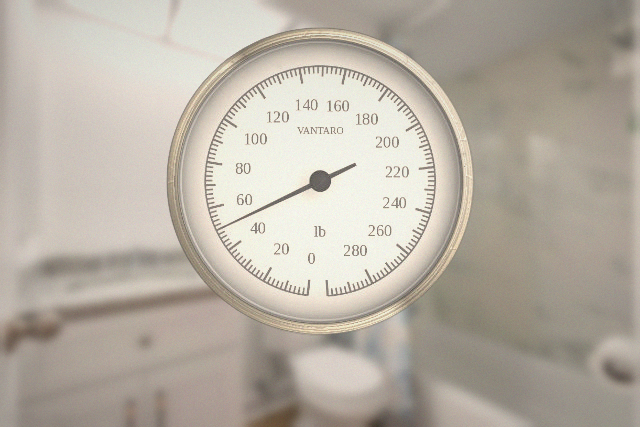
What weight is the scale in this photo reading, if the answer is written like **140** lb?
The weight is **50** lb
